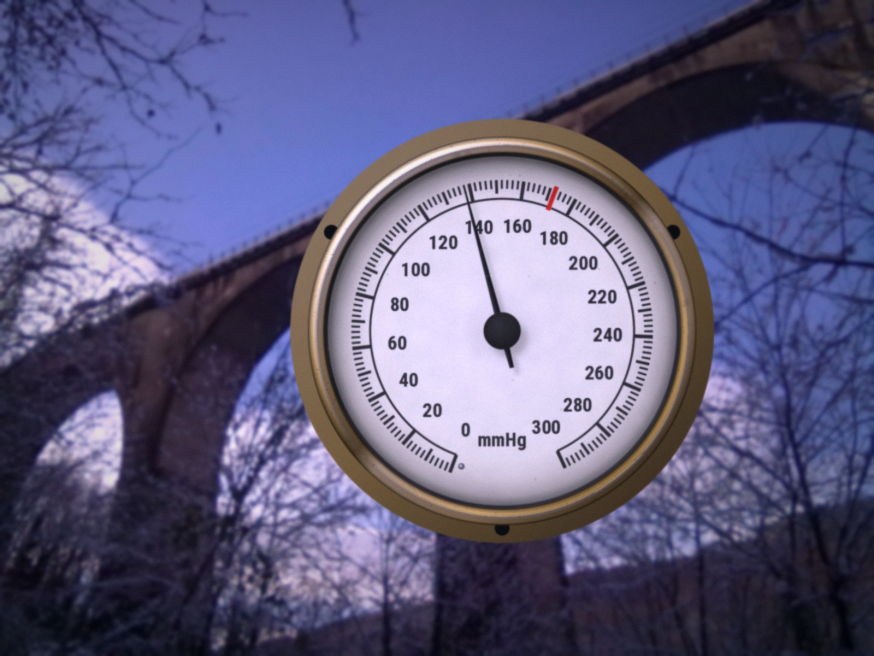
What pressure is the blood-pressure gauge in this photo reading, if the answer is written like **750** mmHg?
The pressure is **138** mmHg
